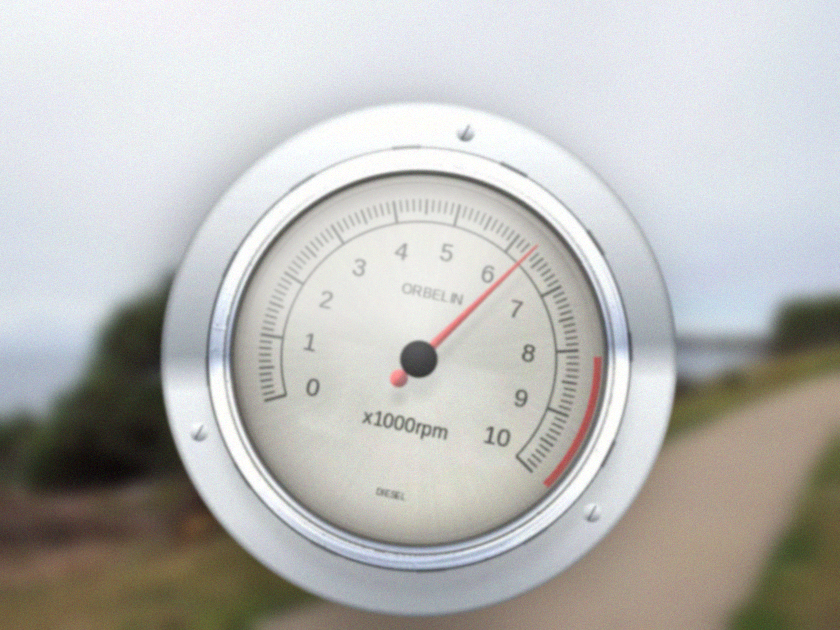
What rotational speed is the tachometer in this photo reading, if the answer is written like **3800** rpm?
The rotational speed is **6300** rpm
